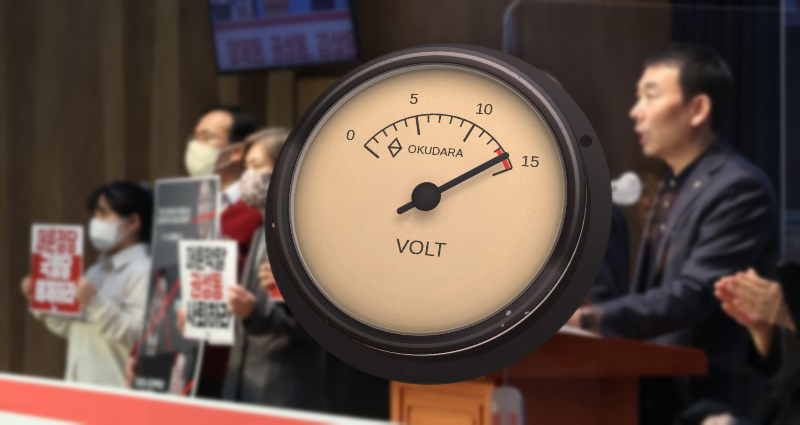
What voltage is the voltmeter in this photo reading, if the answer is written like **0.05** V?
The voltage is **14** V
